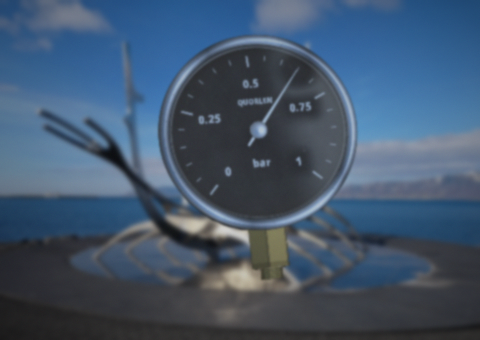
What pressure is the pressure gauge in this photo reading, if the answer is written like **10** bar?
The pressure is **0.65** bar
